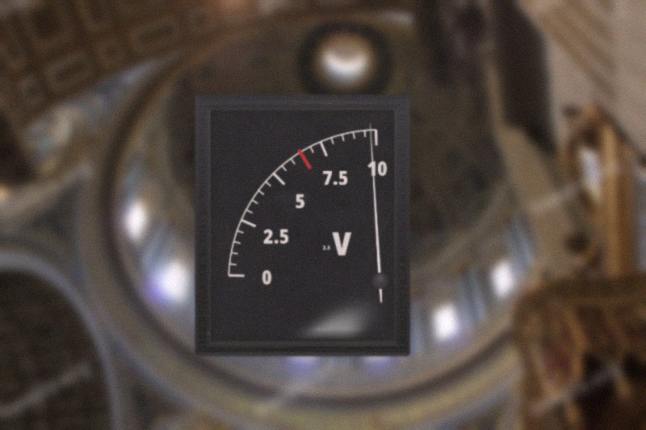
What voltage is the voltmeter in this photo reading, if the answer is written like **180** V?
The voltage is **9.75** V
